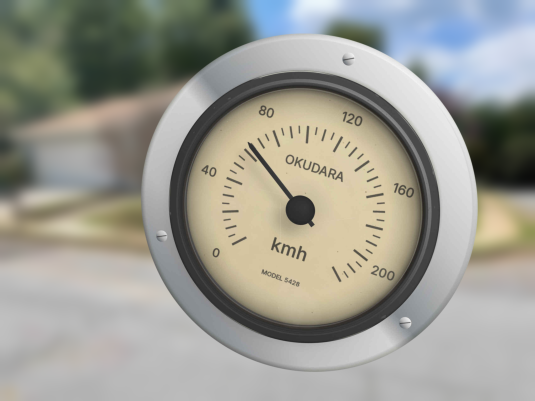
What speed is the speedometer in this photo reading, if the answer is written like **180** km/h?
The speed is **65** km/h
